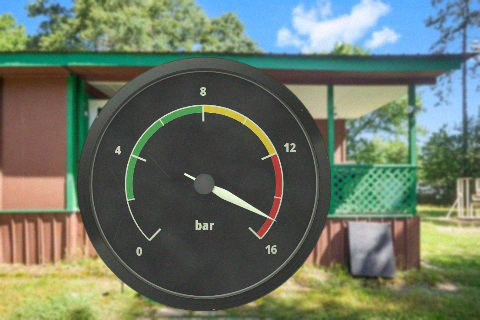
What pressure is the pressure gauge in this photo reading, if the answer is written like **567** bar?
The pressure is **15** bar
